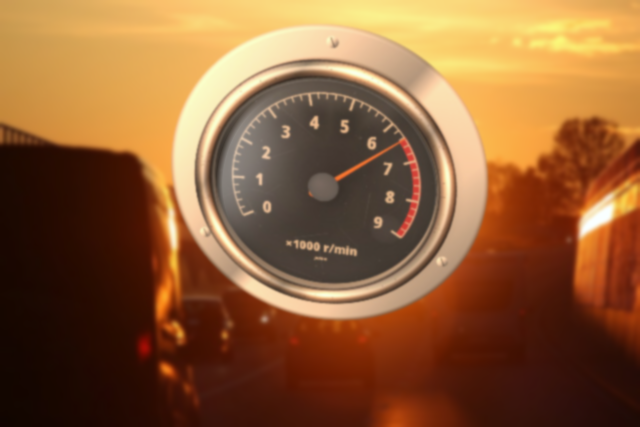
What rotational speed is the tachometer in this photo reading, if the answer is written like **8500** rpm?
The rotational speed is **6400** rpm
